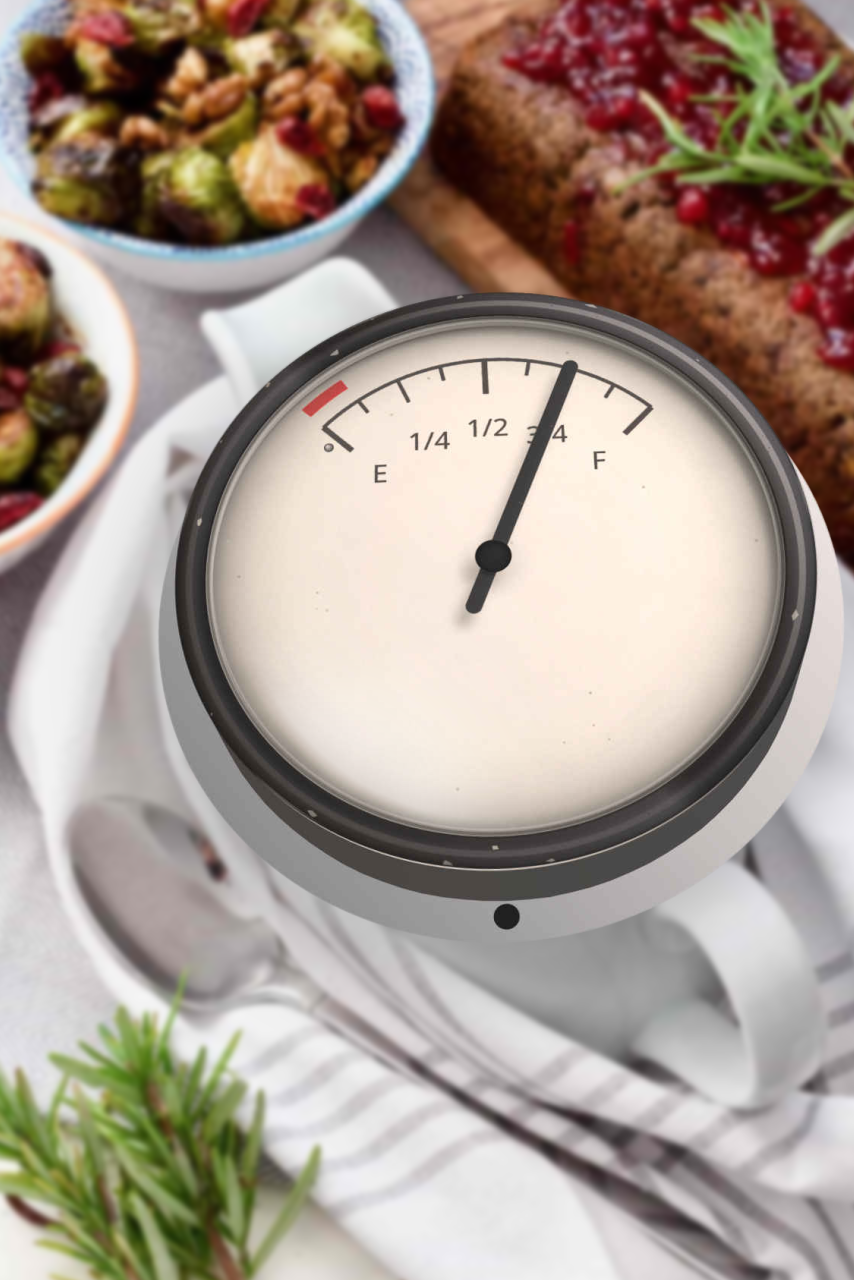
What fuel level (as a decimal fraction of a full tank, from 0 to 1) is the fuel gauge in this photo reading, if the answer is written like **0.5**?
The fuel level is **0.75**
